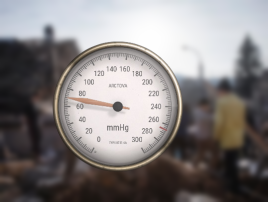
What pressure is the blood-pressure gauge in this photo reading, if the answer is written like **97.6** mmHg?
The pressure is **70** mmHg
